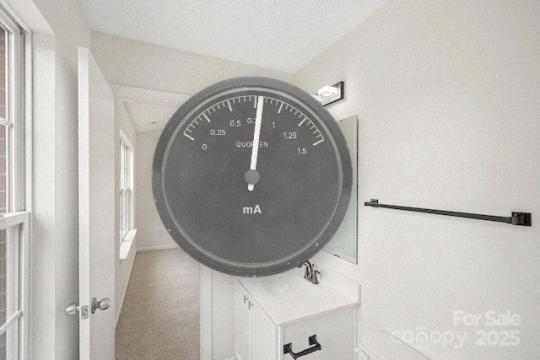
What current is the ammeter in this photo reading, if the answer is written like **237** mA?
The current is **0.8** mA
